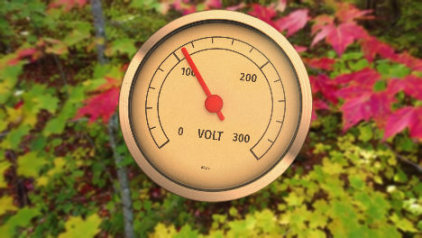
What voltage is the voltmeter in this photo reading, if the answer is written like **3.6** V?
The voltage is **110** V
